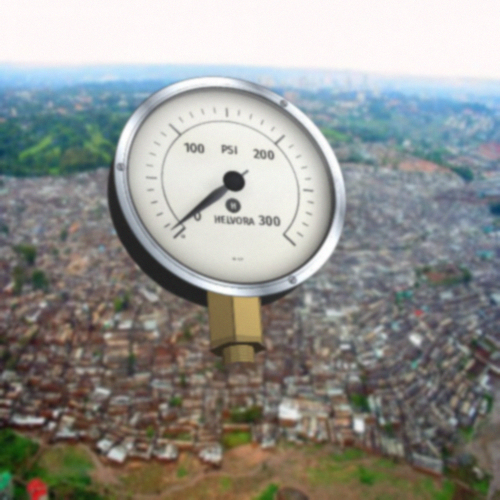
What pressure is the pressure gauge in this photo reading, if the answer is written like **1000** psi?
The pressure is **5** psi
